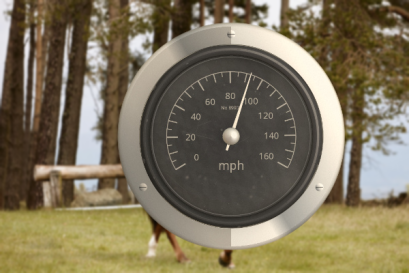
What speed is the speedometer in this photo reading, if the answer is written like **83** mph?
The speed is **92.5** mph
